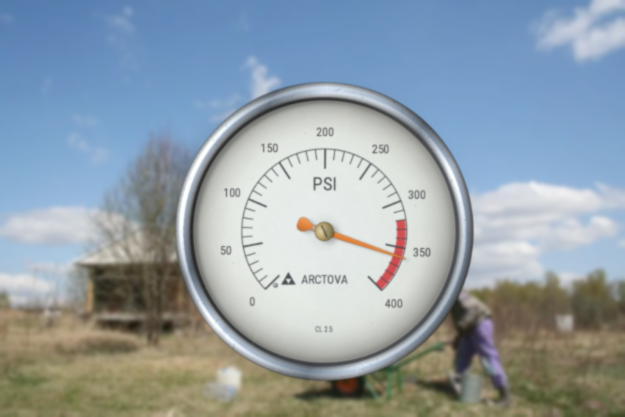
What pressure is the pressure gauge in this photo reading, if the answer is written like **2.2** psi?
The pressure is **360** psi
